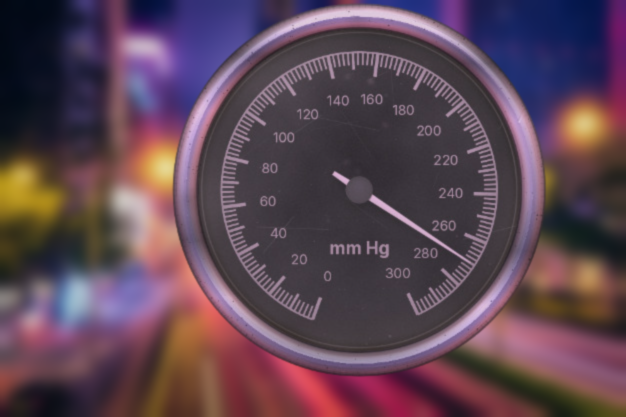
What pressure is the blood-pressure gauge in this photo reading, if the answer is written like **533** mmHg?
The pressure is **270** mmHg
